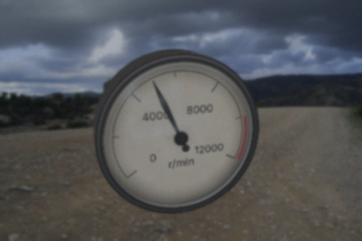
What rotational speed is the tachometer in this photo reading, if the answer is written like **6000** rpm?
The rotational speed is **5000** rpm
